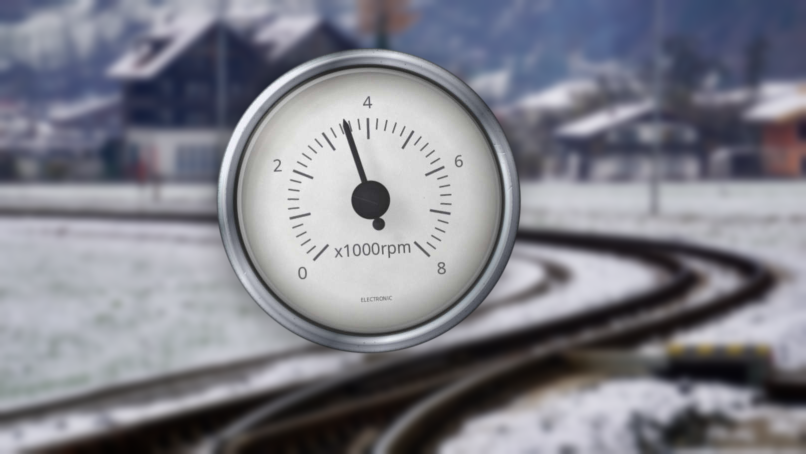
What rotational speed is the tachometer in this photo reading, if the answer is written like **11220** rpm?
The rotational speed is **3500** rpm
